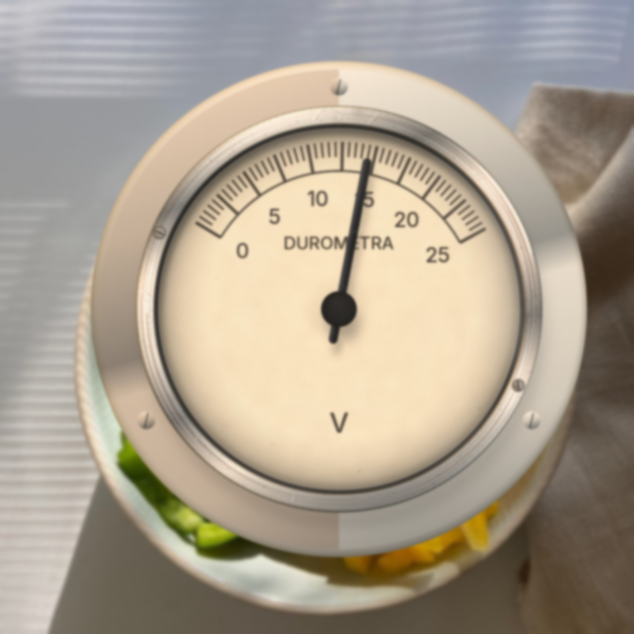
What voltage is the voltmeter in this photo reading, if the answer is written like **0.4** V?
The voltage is **14.5** V
